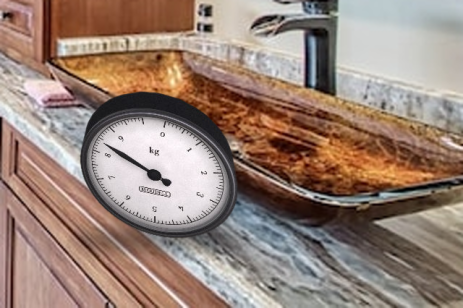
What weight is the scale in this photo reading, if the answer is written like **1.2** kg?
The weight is **8.5** kg
